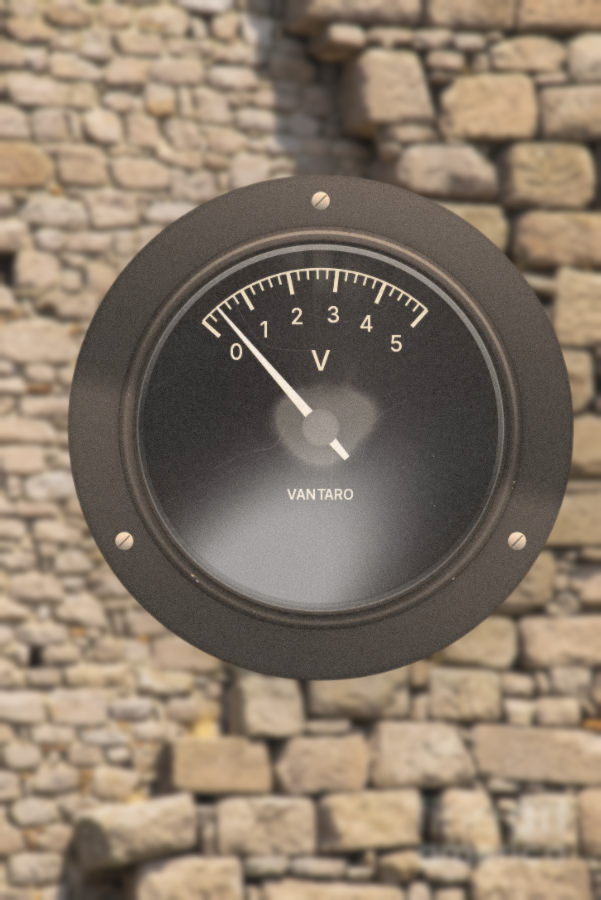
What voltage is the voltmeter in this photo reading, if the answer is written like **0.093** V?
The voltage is **0.4** V
